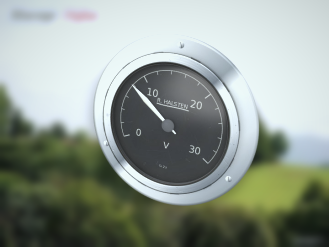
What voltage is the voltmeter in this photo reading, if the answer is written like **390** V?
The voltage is **8** V
